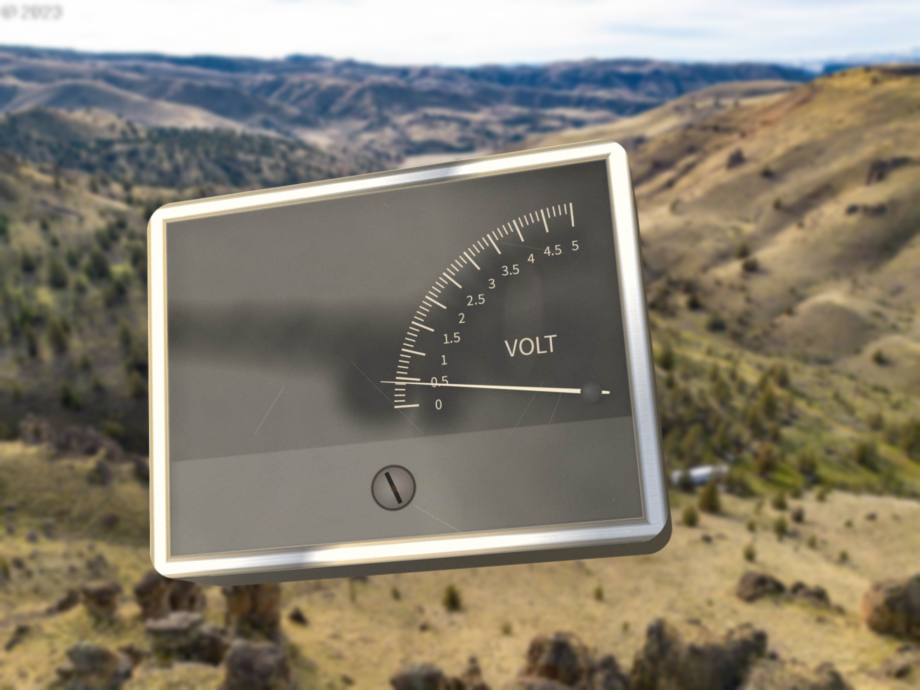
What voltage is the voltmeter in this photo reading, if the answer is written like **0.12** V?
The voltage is **0.4** V
